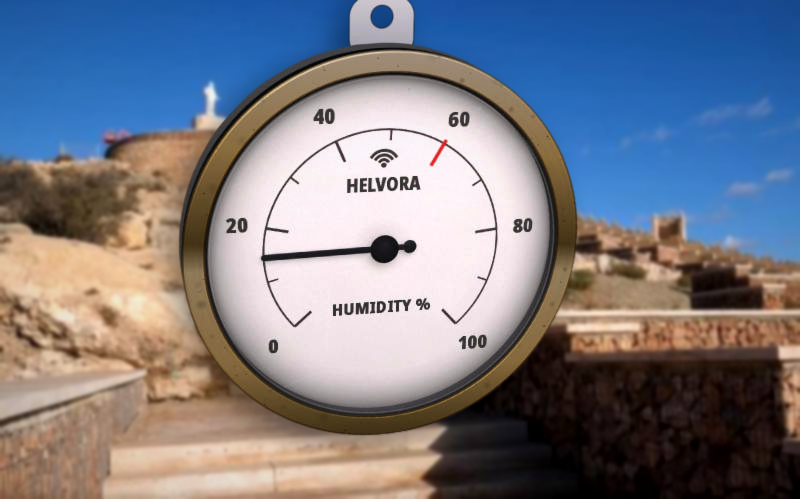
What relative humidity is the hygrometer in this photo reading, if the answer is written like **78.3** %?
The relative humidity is **15** %
